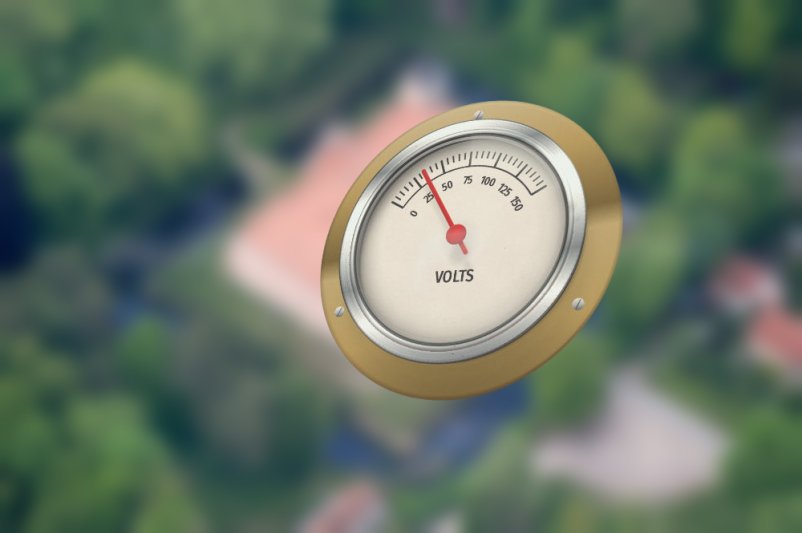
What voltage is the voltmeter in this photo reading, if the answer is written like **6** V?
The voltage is **35** V
